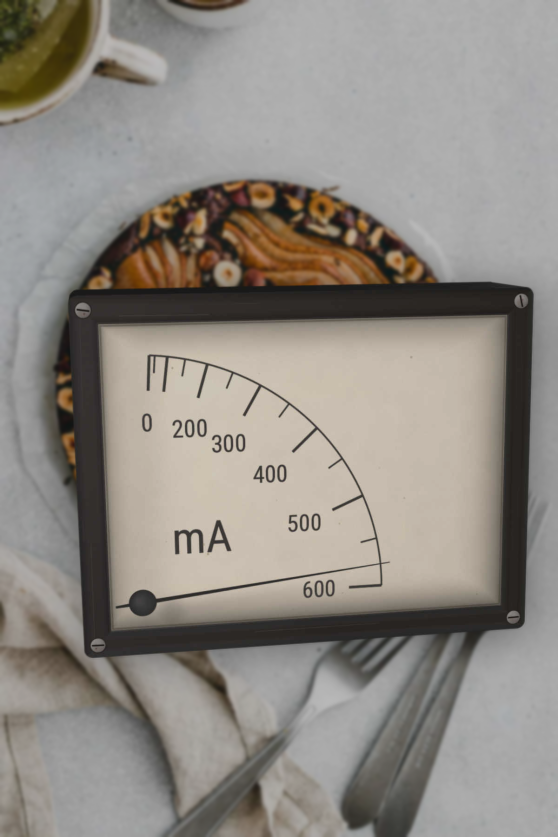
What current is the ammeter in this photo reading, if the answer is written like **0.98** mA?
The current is **575** mA
